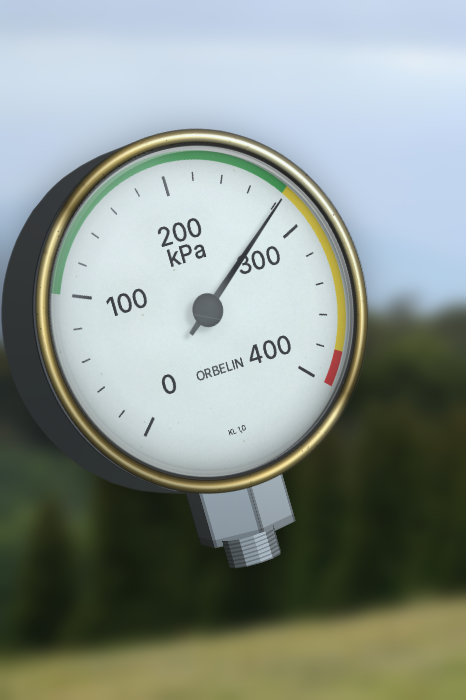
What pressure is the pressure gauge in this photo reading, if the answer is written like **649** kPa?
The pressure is **280** kPa
